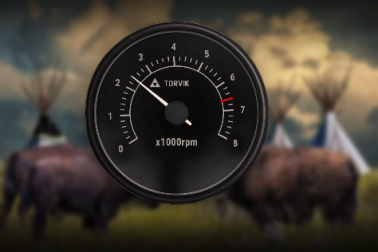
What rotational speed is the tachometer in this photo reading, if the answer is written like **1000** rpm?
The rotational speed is **2400** rpm
